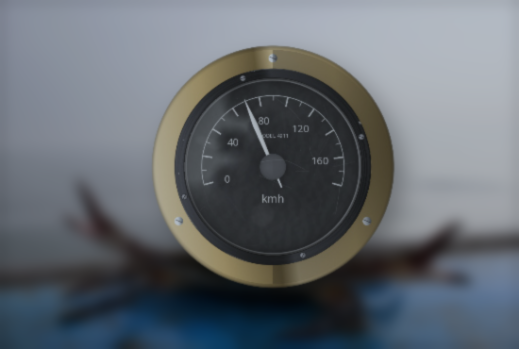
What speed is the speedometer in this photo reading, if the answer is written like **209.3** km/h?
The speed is **70** km/h
